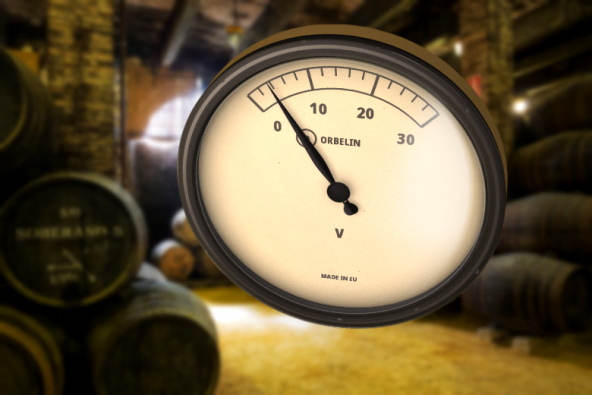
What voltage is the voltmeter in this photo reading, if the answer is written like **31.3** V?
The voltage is **4** V
